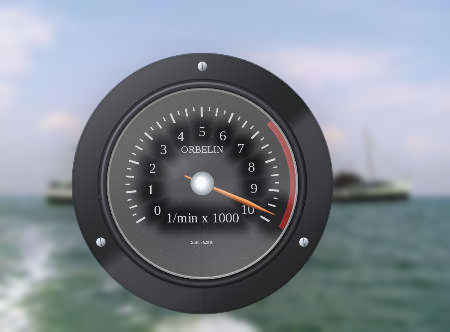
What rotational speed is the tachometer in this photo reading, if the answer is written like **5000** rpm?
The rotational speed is **9750** rpm
